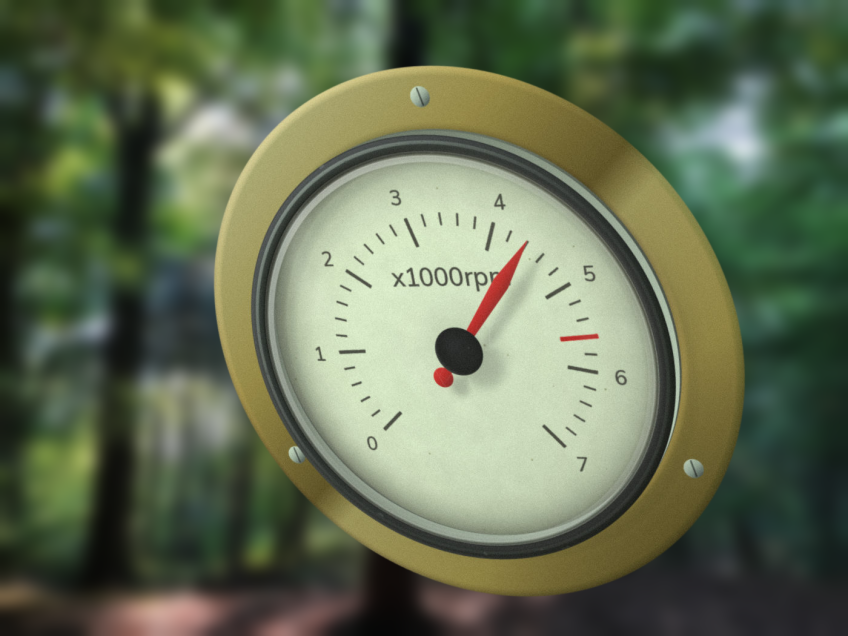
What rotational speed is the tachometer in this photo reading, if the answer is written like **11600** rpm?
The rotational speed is **4400** rpm
